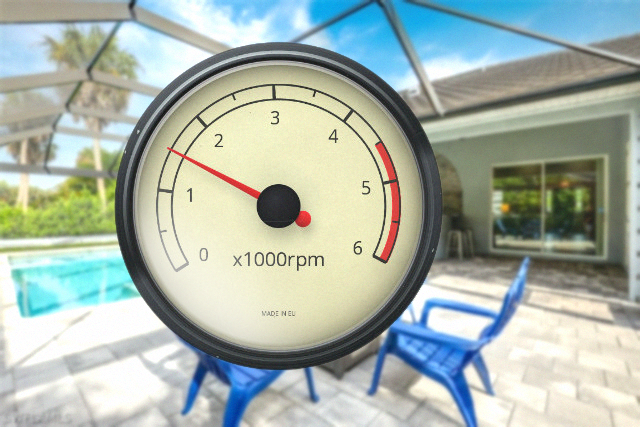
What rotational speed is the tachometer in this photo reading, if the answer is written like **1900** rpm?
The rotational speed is **1500** rpm
